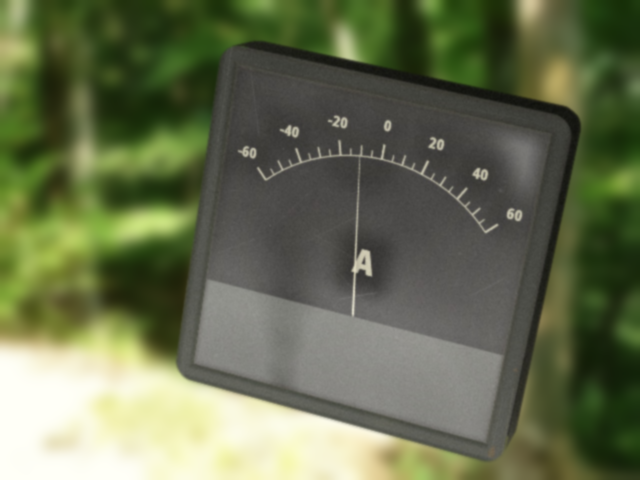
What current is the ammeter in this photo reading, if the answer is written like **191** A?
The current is **-10** A
